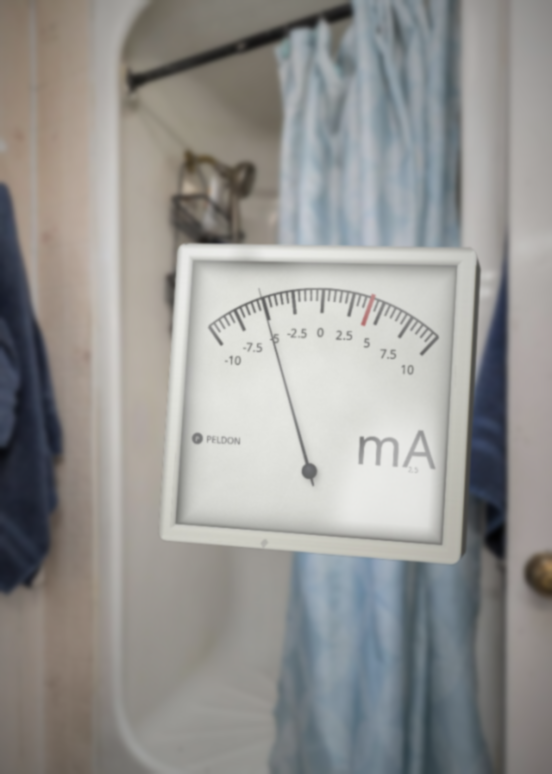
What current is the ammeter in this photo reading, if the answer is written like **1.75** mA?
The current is **-5** mA
